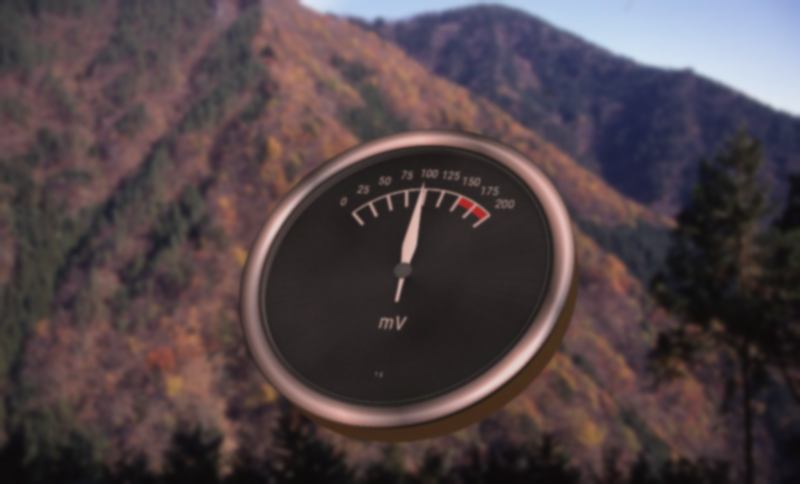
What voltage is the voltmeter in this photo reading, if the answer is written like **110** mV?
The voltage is **100** mV
